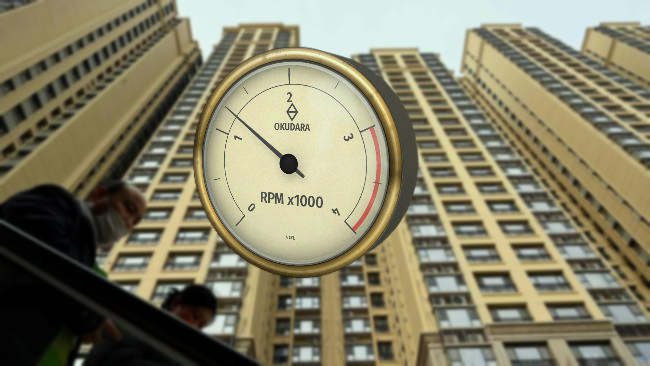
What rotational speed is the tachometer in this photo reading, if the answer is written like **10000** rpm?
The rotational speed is **1250** rpm
